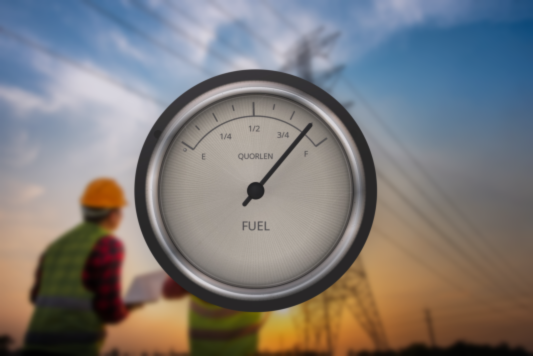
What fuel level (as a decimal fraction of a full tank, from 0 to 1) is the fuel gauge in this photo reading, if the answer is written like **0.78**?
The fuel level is **0.875**
